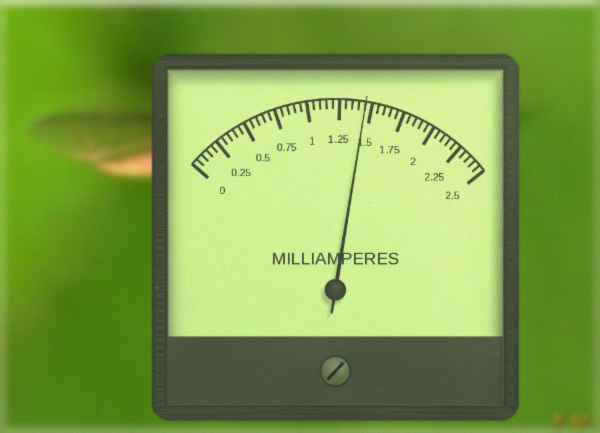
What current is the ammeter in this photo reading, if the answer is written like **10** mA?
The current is **1.45** mA
